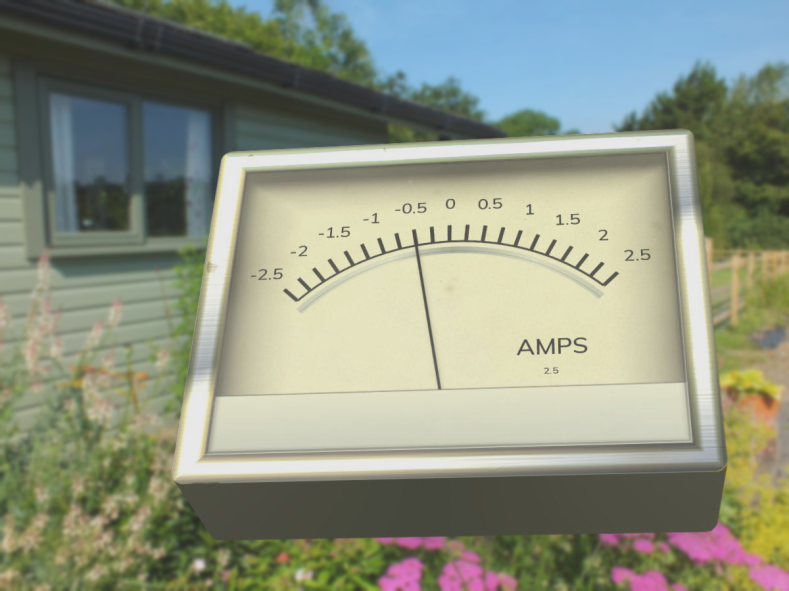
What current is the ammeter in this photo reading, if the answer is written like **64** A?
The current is **-0.5** A
